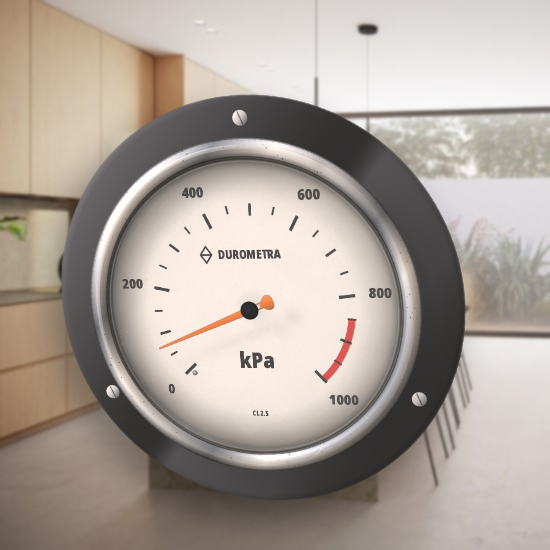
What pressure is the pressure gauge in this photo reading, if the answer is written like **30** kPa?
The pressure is **75** kPa
